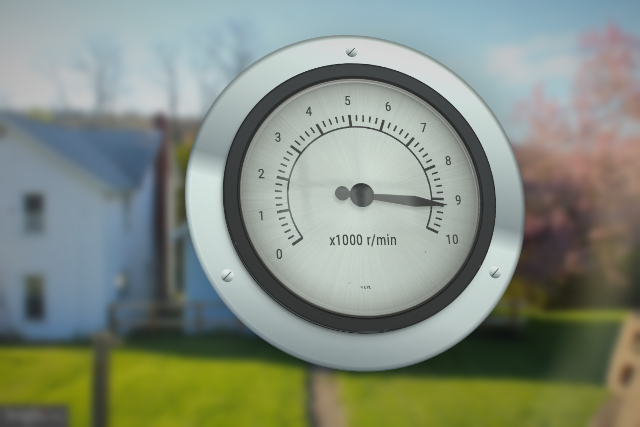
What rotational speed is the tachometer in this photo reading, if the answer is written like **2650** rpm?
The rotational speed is **9200** rpm
